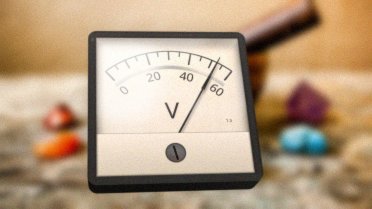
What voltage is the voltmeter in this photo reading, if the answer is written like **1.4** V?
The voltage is **52.5** V
